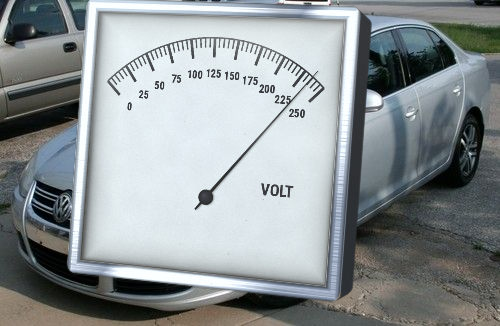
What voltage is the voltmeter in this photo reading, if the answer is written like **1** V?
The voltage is **235** V
